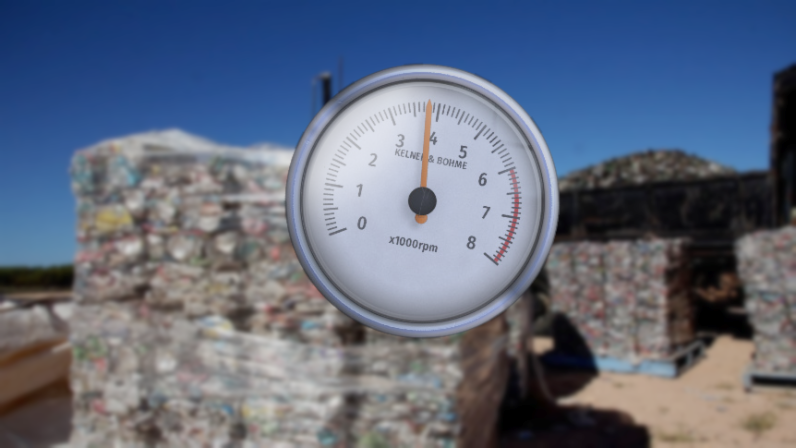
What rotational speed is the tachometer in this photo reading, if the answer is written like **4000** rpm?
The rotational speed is **3800** rpm
